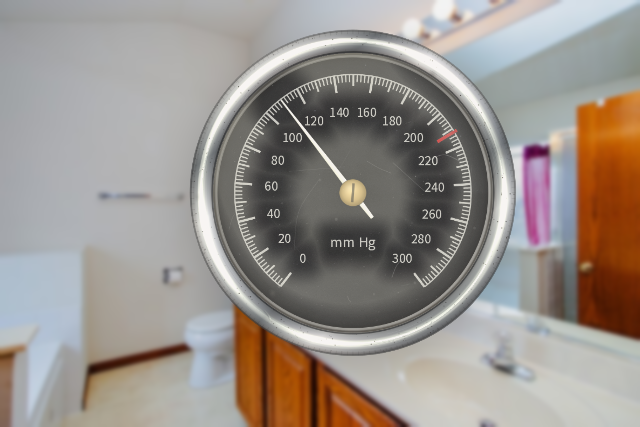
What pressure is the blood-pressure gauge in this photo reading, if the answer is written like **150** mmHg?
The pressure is **110** mmHg
